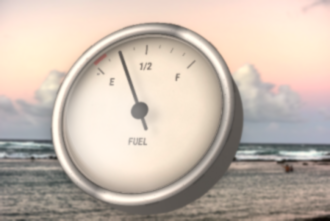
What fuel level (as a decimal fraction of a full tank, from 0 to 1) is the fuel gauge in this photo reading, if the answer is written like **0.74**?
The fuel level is **0.25**
